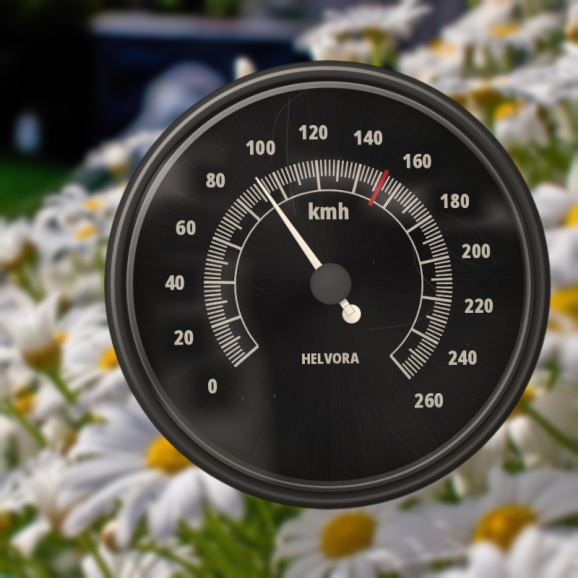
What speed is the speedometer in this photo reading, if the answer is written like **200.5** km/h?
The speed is **92** km/h
